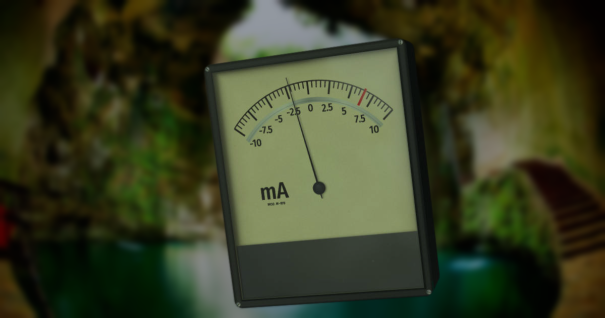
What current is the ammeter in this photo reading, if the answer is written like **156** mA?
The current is **-2** mA
